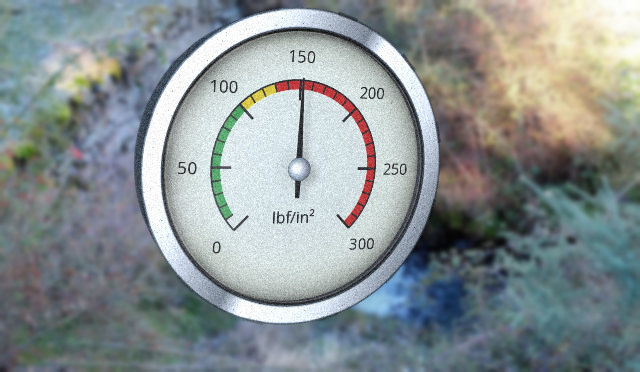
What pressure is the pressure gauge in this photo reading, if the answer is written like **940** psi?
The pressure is **150** psi
